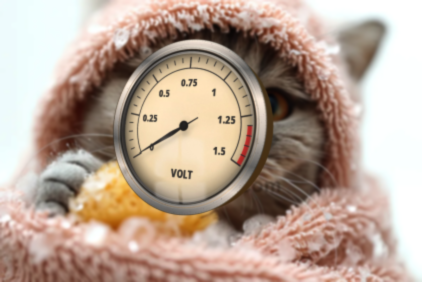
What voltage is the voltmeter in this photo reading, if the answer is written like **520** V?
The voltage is **0** V
